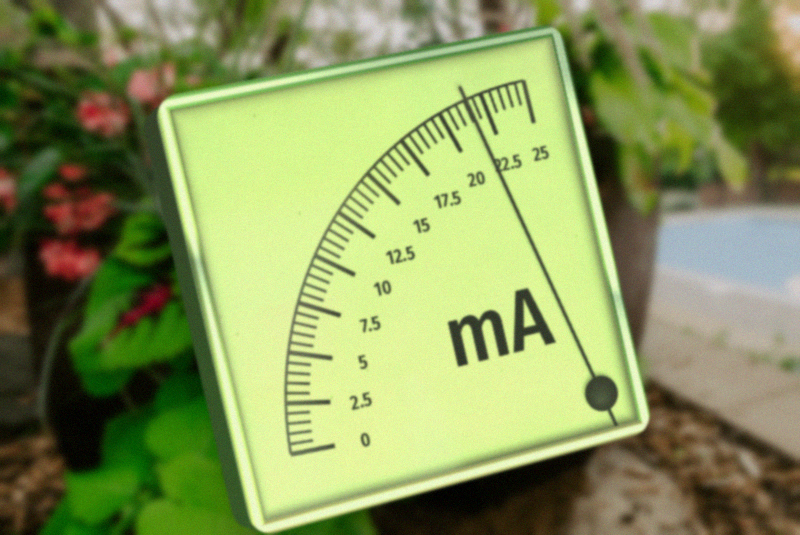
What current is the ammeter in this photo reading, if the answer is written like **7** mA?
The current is **21.5** mA
